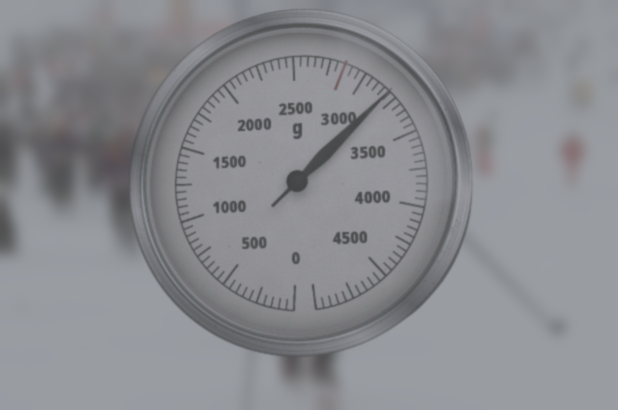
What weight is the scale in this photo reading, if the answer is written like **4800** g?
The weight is **3200** g
